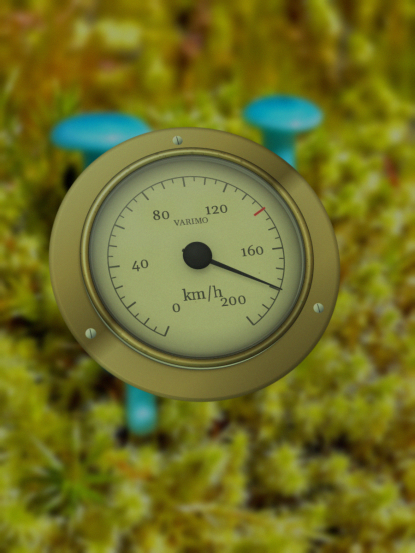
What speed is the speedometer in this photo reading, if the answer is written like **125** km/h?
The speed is **180** km/h
